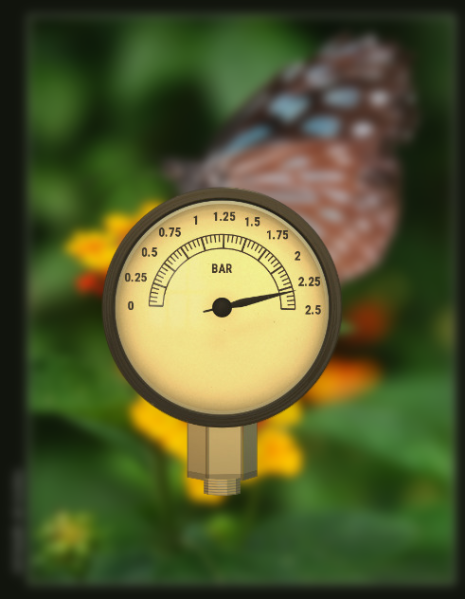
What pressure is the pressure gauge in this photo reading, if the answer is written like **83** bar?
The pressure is **2.3** bar
